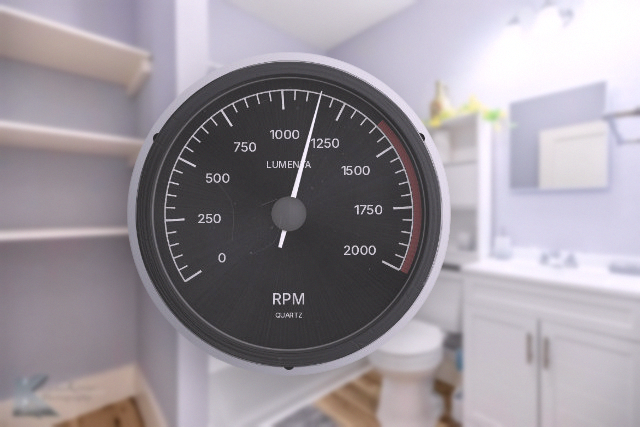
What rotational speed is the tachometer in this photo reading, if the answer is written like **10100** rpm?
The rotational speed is **1150** rpm
